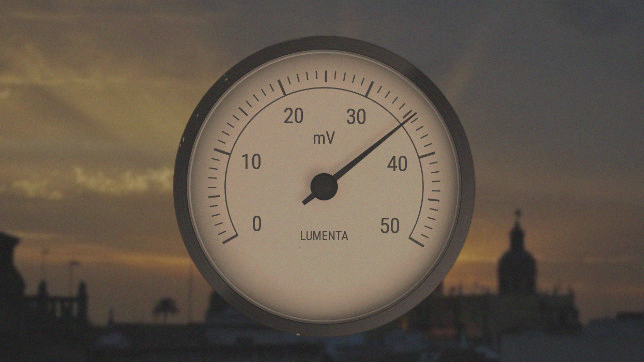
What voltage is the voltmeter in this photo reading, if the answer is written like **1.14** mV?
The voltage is **35.5** mV
